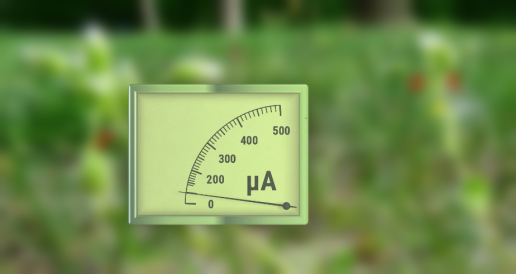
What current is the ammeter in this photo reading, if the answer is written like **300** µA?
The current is **100** µA
